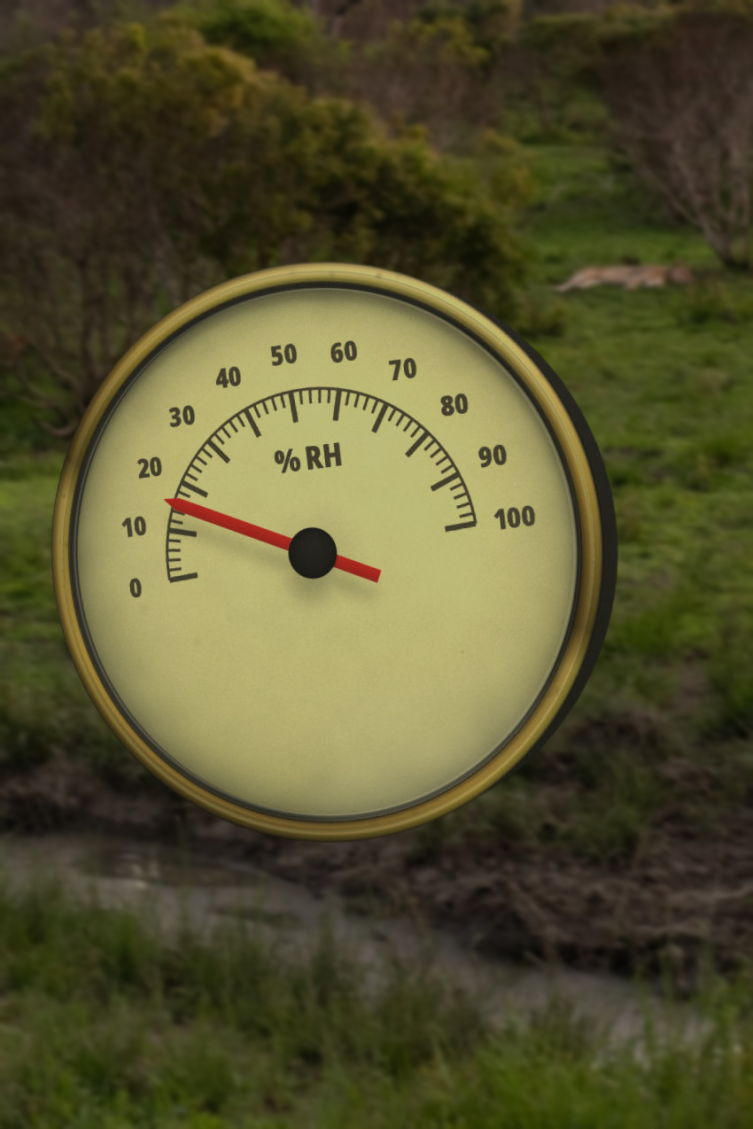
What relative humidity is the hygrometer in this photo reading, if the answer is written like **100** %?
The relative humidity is **16** %
